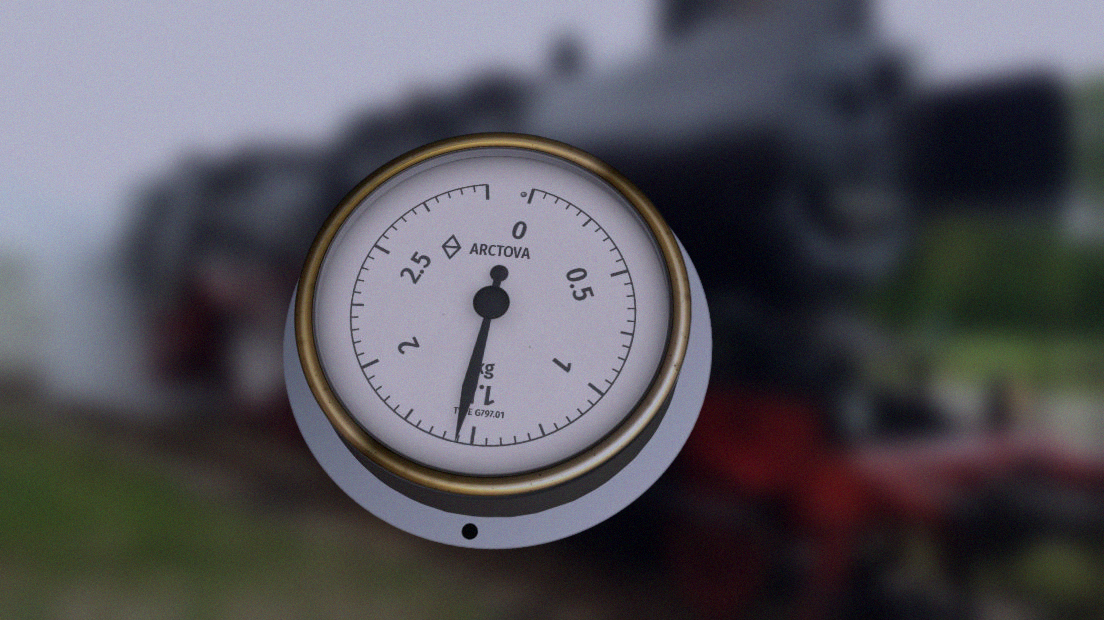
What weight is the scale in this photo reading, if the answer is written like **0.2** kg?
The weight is **1.55** kg
